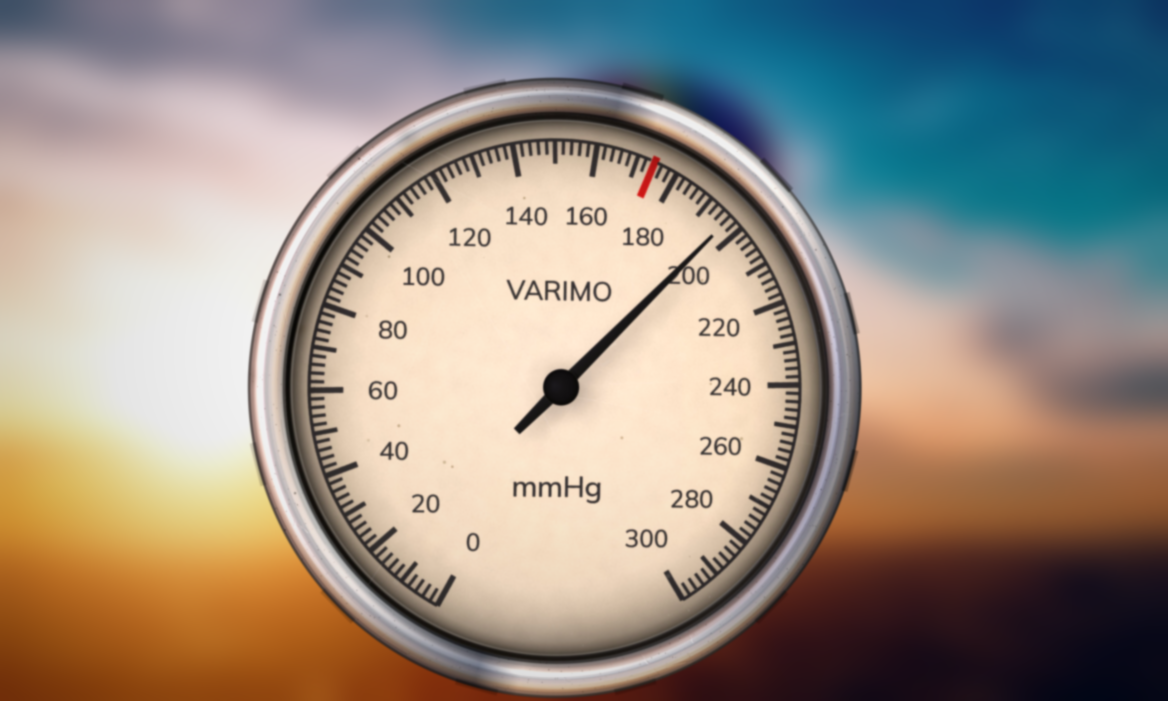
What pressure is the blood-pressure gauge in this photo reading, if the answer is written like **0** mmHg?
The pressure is **196** mmHg
